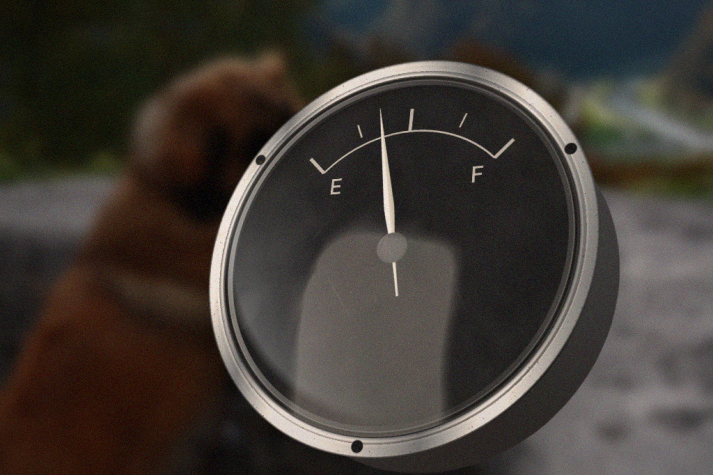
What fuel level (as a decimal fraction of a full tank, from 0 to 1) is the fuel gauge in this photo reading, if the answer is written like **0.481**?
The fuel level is **0.375**
